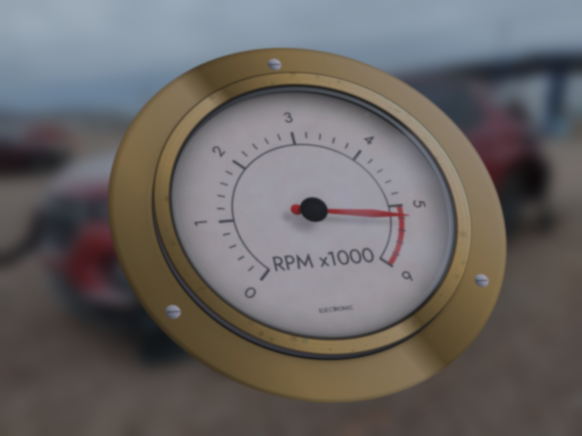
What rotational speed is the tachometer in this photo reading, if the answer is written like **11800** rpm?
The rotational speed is **5200** rpm
